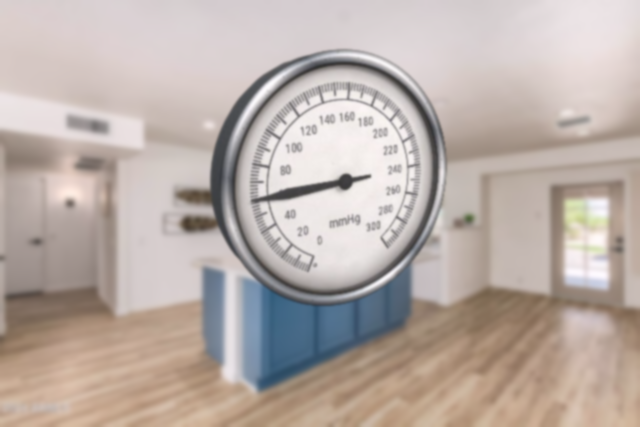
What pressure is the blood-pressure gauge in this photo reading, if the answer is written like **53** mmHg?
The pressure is **60** mmHg
